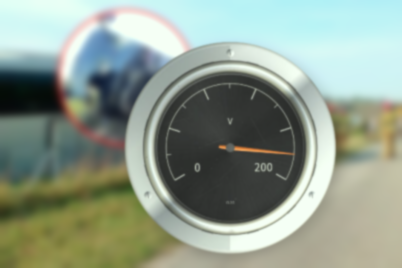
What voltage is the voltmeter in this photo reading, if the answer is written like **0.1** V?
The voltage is **180** V
